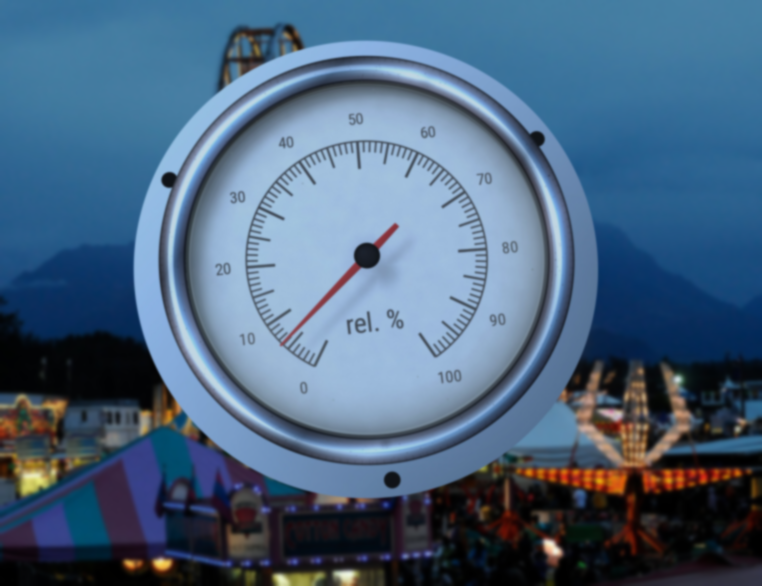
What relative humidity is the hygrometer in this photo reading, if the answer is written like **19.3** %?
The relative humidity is **6** %
